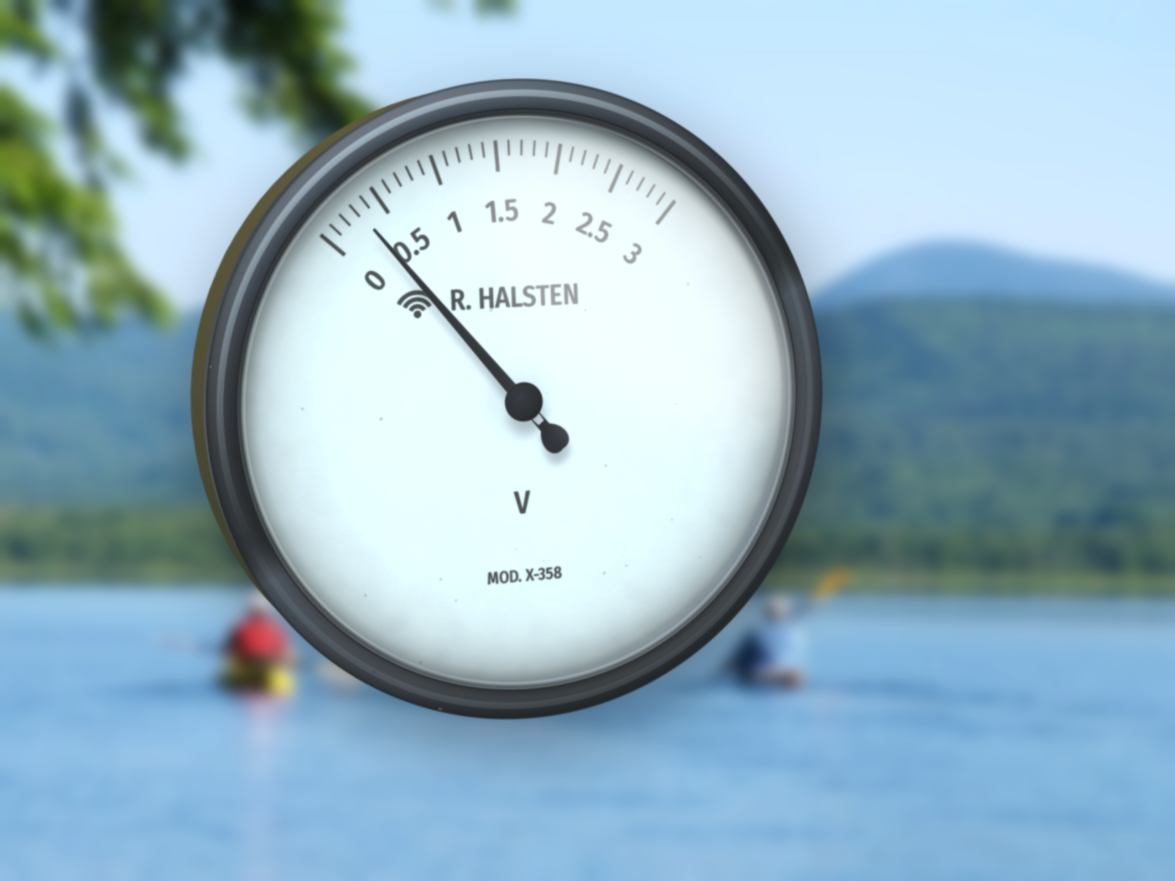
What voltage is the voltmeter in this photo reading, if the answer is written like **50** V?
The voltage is **0.3** V
